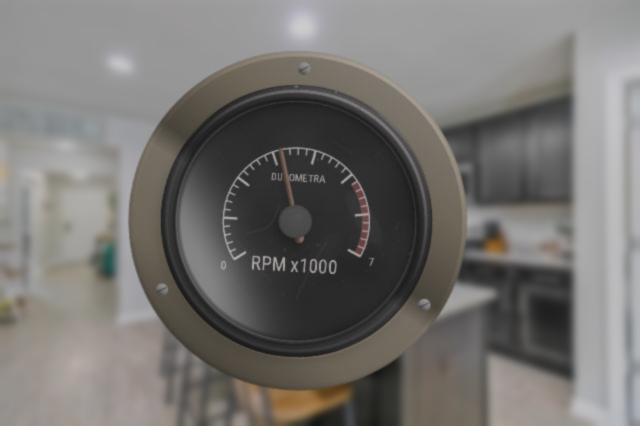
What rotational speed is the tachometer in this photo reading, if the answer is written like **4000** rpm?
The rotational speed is **3200** rpm
